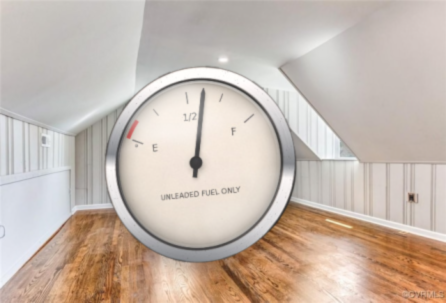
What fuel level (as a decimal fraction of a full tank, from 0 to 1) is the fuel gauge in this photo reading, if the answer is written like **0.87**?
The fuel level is **0.625**
